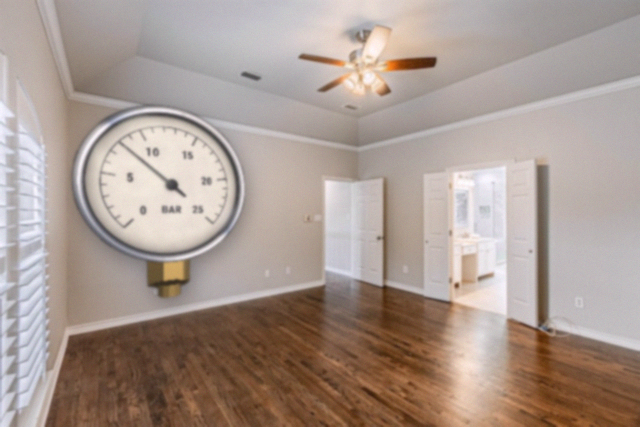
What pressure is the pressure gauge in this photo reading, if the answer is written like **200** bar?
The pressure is **8** bar
